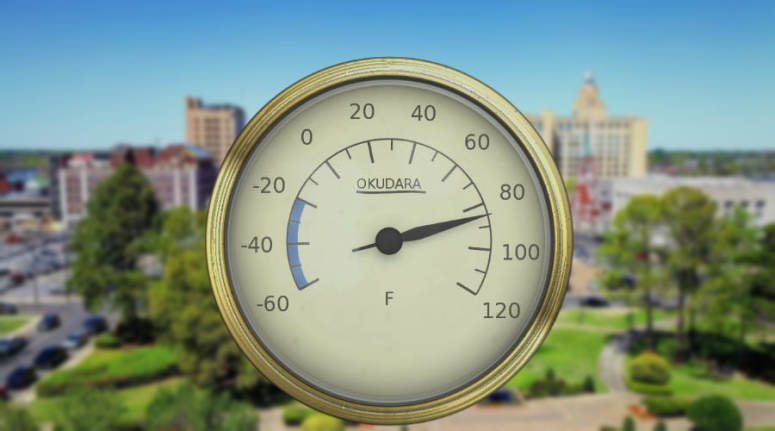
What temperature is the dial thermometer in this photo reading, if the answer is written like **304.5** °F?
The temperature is **85** °F
